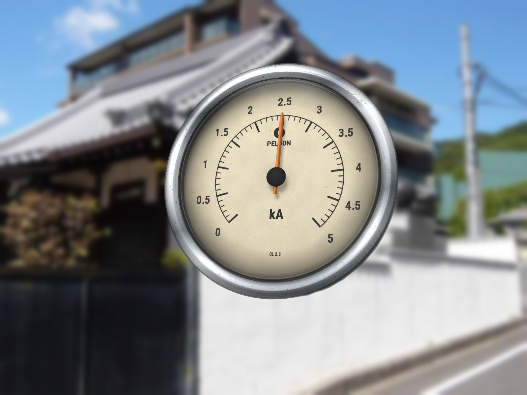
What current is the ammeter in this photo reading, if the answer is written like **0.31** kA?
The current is **2.5** kA
